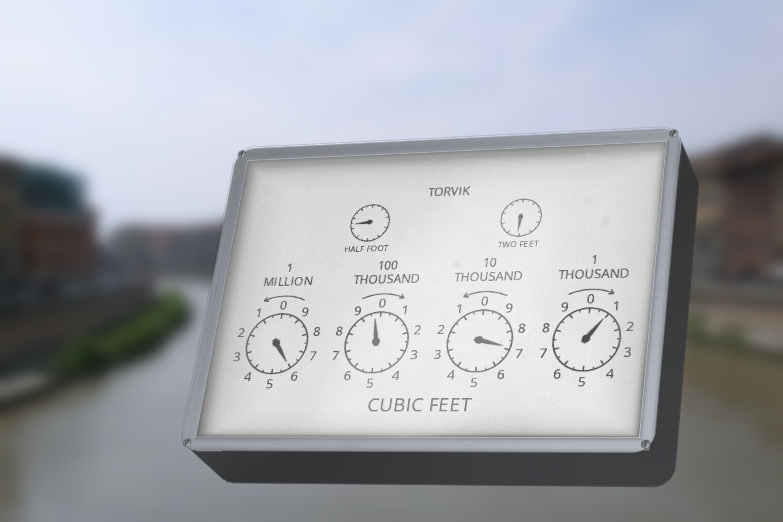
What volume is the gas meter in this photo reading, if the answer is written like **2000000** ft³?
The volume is **597100** ft³
